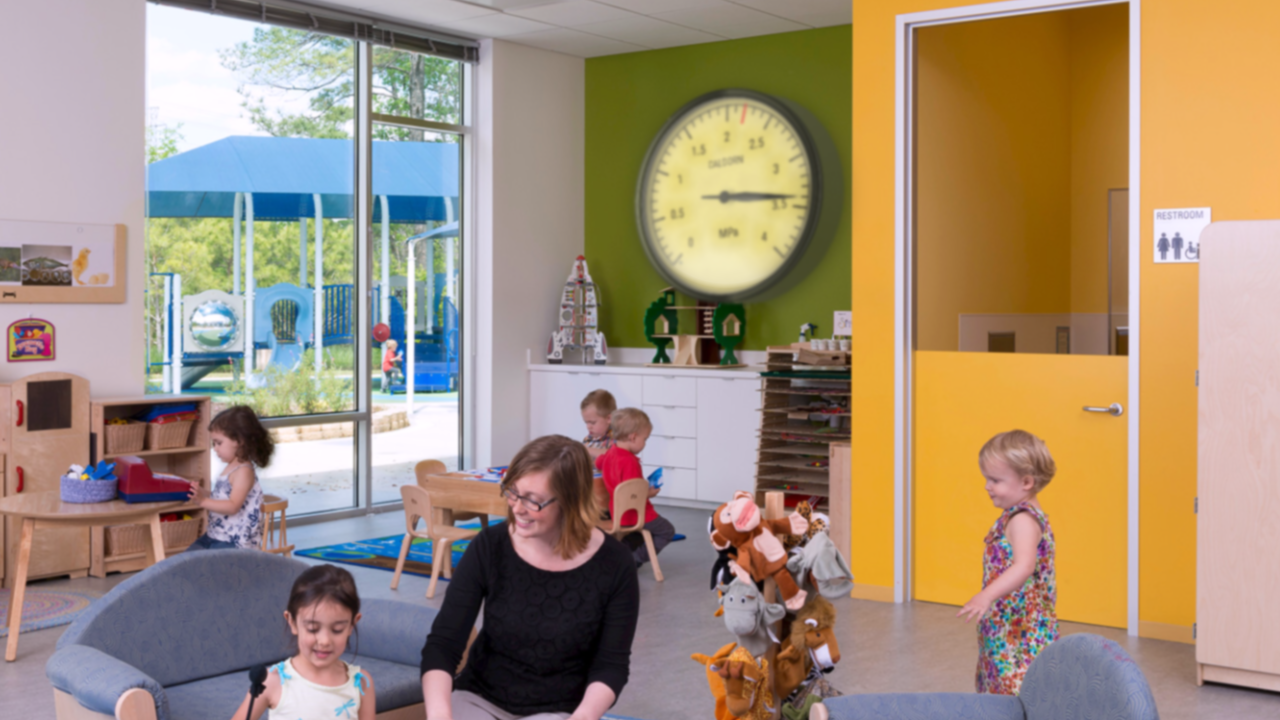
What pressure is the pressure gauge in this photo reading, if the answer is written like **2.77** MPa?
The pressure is **3.4** MPa
